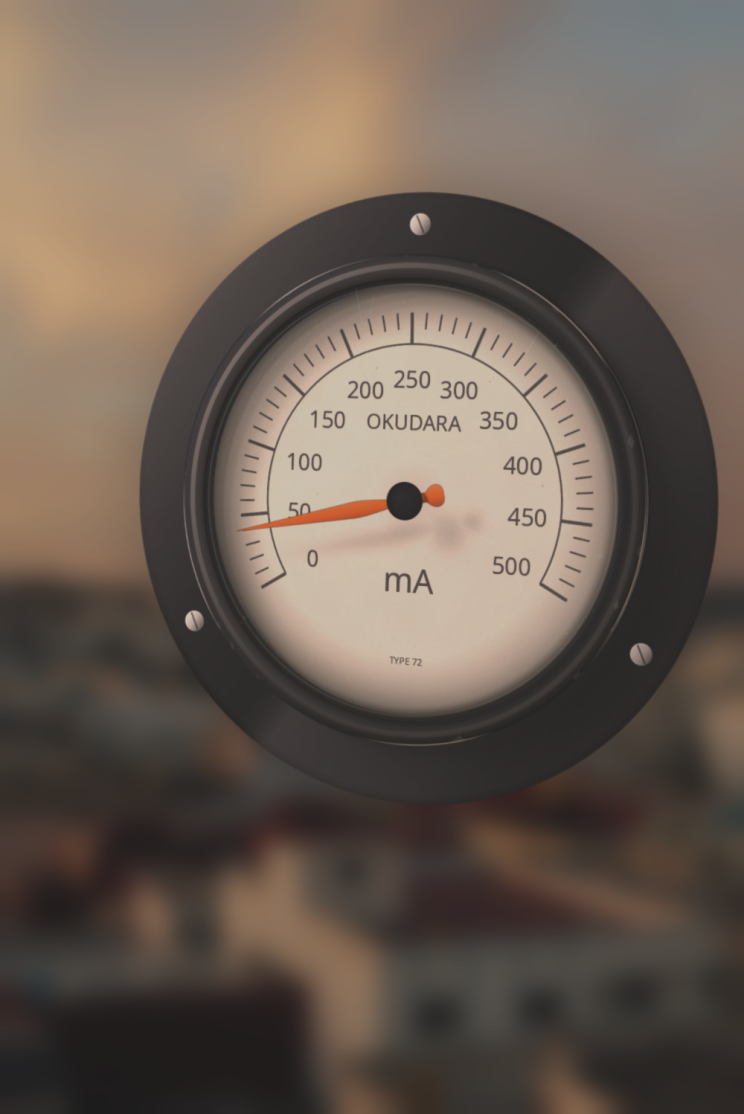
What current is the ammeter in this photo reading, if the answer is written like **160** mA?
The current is **40** mA
